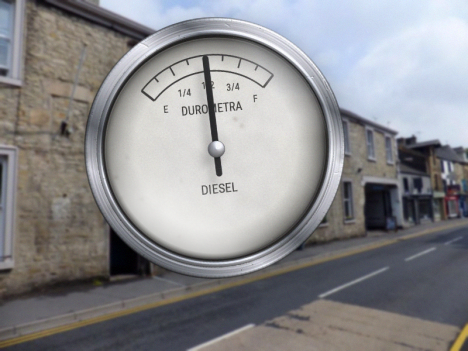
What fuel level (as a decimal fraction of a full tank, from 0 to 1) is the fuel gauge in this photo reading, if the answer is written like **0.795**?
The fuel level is **0.5**
